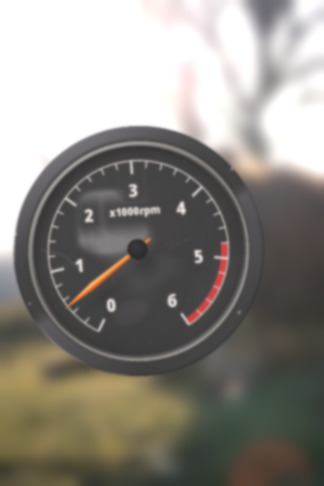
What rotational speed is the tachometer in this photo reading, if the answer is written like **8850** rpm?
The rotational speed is **500** rpm
